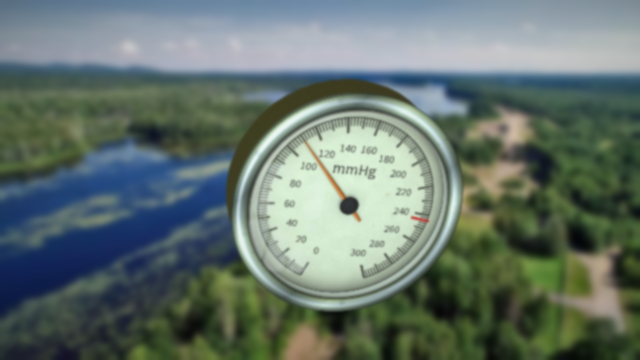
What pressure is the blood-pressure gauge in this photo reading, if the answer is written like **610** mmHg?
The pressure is **110** mmHg
